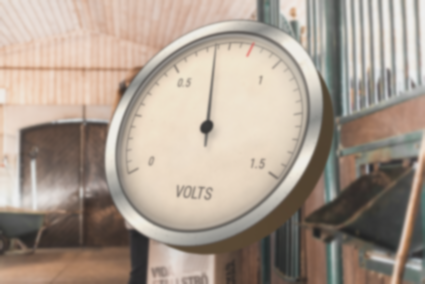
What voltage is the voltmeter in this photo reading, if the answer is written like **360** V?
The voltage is **0.7** V
